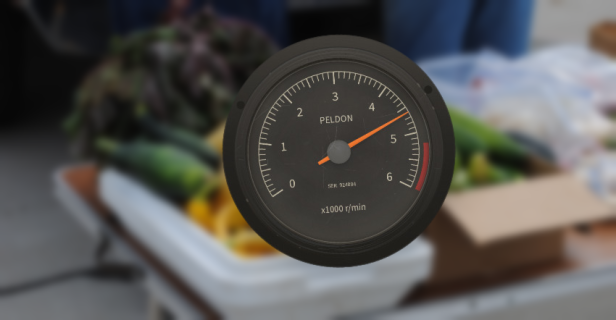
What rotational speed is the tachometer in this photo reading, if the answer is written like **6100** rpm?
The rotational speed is **4600** rpm
